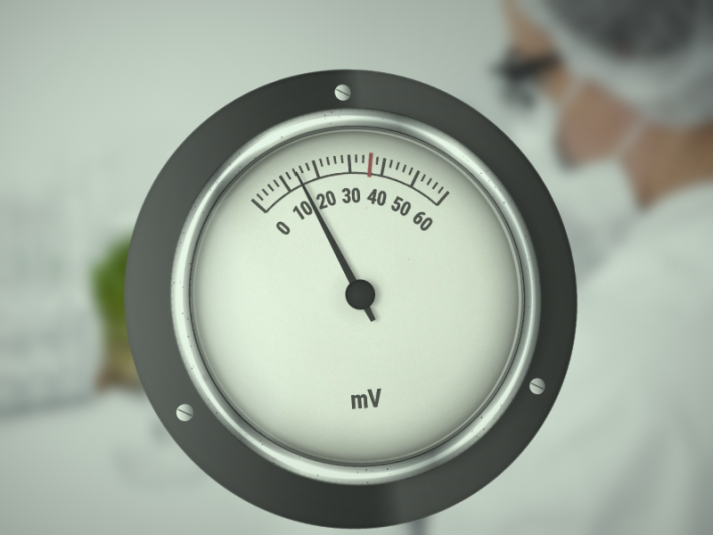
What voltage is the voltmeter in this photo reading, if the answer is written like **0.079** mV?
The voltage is **14** mV
